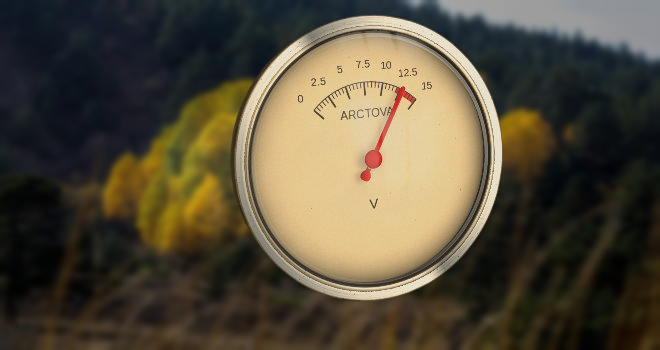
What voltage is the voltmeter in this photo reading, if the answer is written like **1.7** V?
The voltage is **12.5** V
